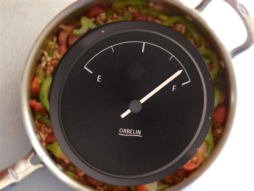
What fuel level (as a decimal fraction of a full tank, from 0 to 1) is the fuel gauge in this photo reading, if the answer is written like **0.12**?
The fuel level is **0.875**
